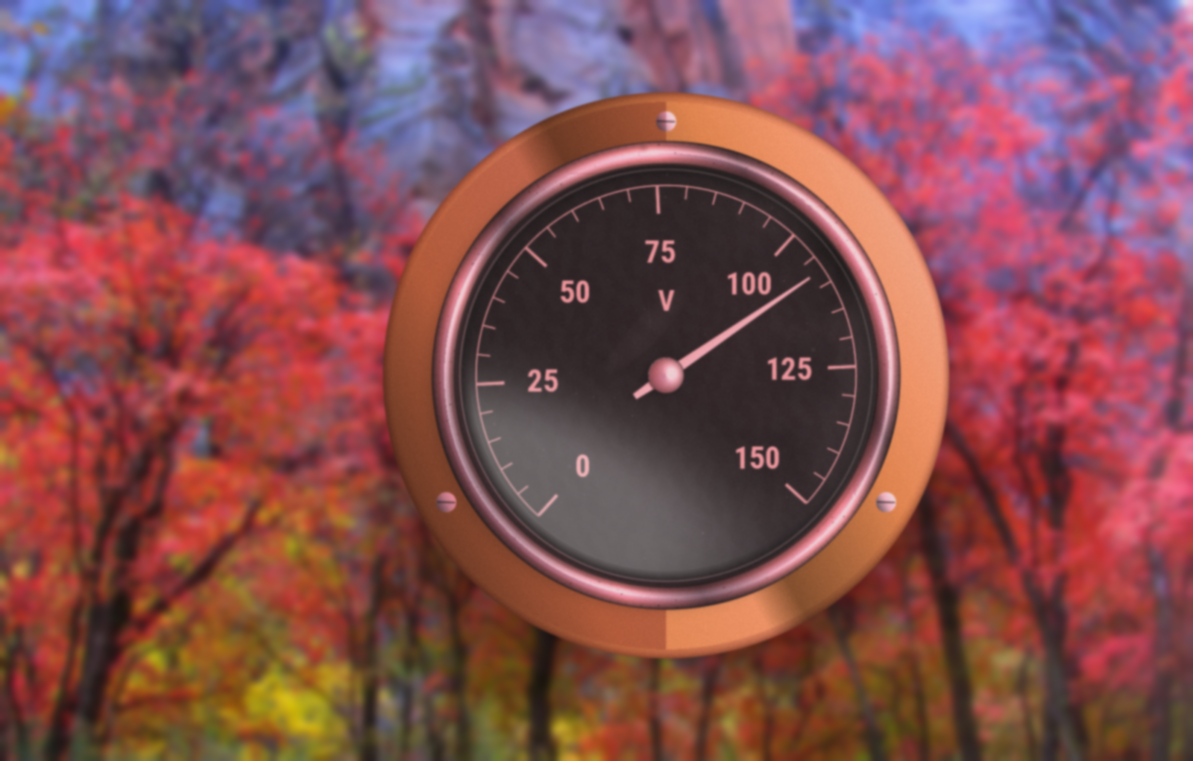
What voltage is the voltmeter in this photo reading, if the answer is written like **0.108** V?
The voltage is **107.5** V
